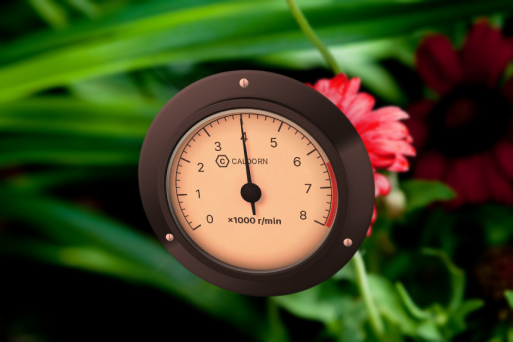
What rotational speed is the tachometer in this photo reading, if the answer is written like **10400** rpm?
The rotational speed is **4000** rpm
